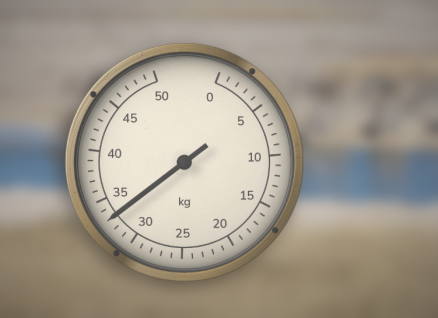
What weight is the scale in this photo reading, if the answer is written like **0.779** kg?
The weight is **33** kg
